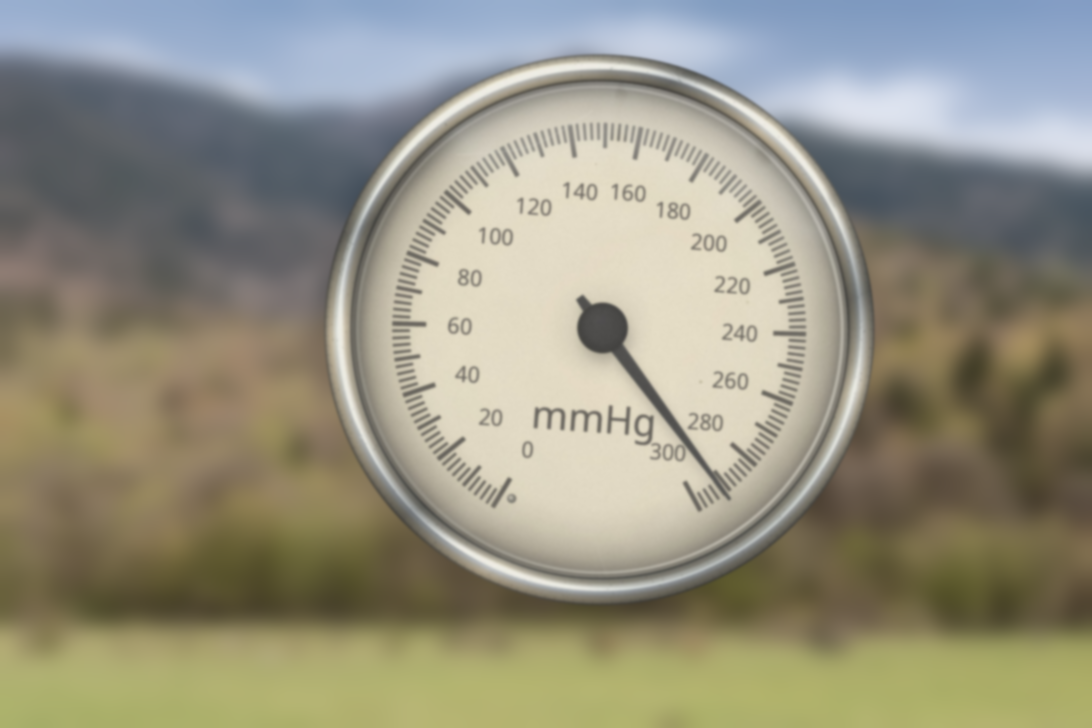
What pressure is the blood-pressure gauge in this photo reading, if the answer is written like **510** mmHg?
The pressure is **292** mmHg
